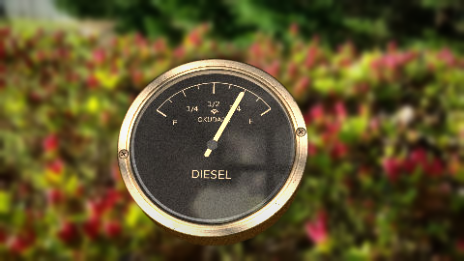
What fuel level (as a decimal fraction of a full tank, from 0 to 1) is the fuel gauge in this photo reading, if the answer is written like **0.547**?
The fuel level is **0.75**
